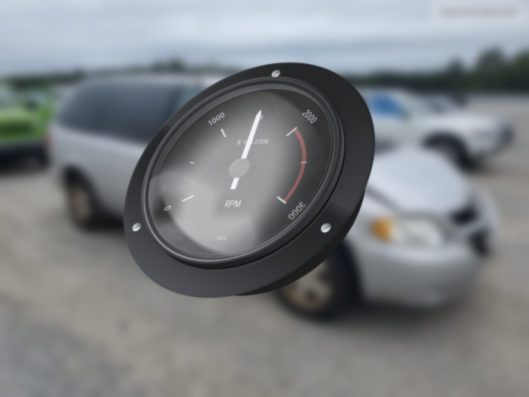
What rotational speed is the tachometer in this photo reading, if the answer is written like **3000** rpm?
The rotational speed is **1500** rpm
